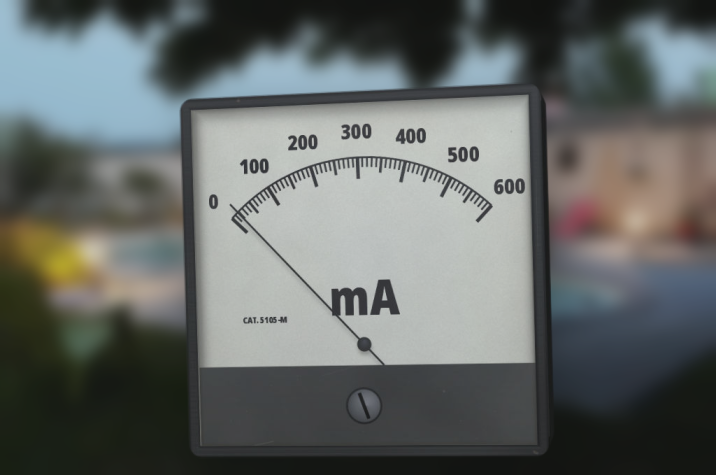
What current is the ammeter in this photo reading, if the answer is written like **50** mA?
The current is **20** mA
